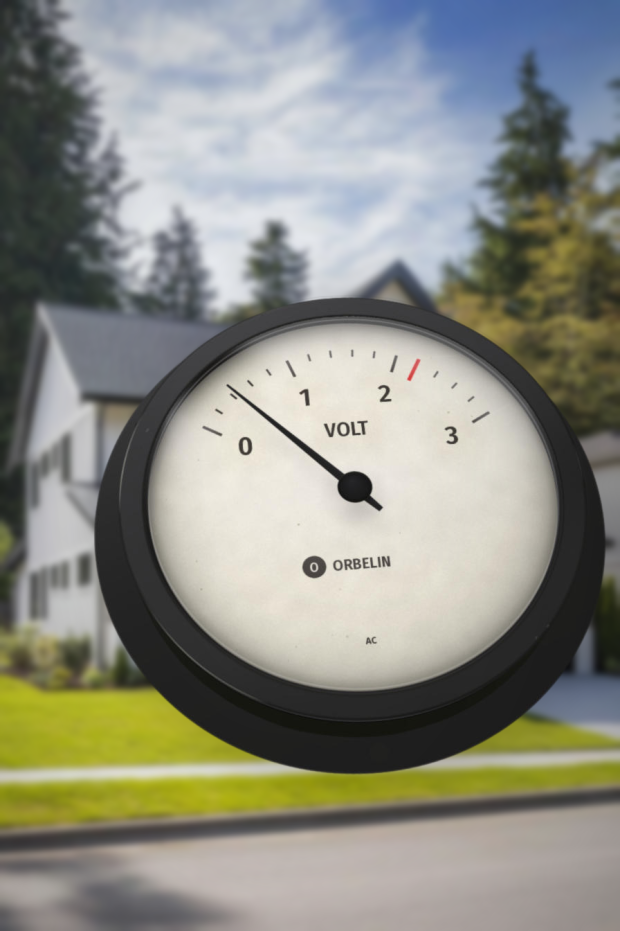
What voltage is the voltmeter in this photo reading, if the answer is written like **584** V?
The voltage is **0.4** V
